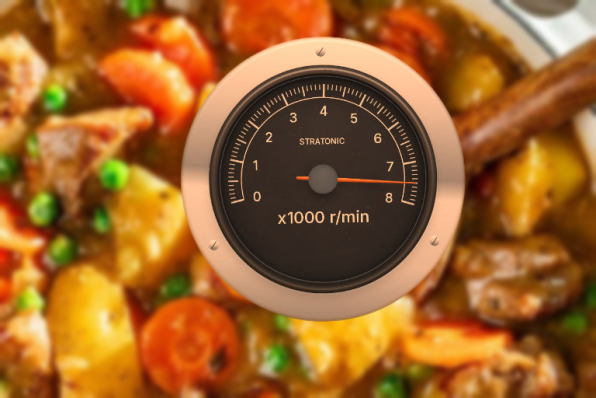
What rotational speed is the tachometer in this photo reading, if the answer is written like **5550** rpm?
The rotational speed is **7500** rpm
